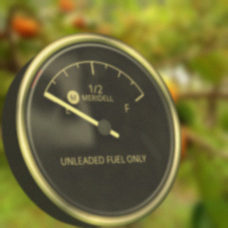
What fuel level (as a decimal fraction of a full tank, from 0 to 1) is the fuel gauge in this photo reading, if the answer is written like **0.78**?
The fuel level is **0**
